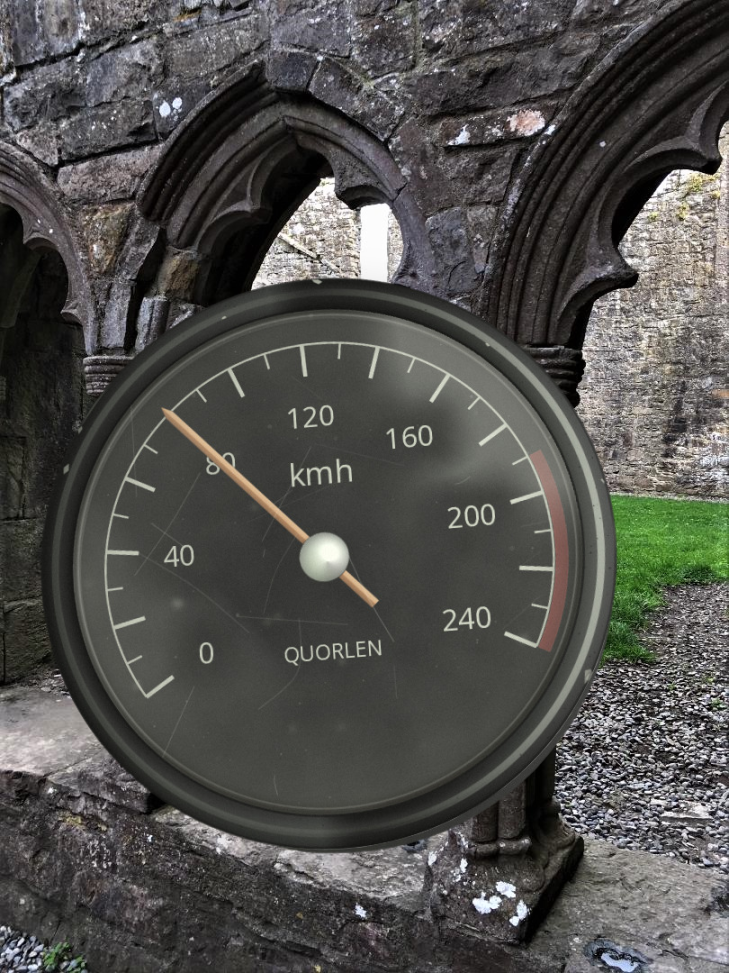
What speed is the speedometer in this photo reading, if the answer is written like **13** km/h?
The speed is **80** km/h
